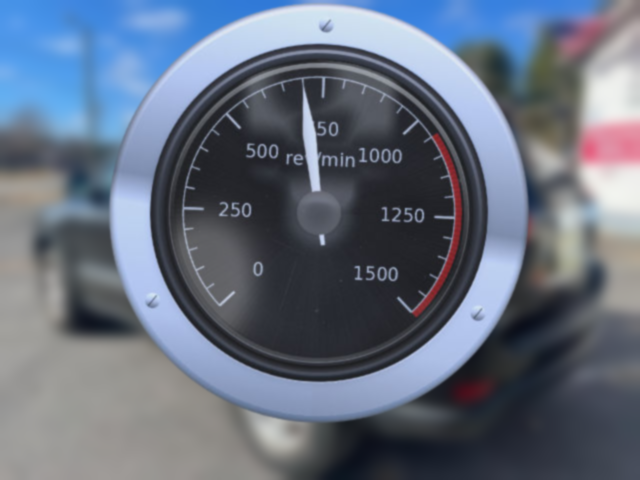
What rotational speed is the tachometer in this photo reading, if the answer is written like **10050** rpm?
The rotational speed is **700** rpm
